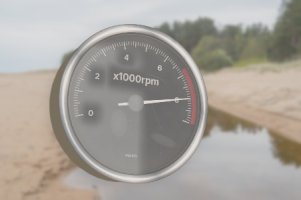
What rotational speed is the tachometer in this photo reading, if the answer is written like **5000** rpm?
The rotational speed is **8000** rpm
